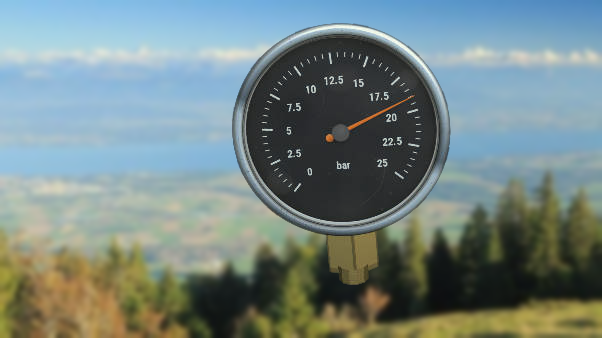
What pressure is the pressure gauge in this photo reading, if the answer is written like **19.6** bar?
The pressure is **19** bar
